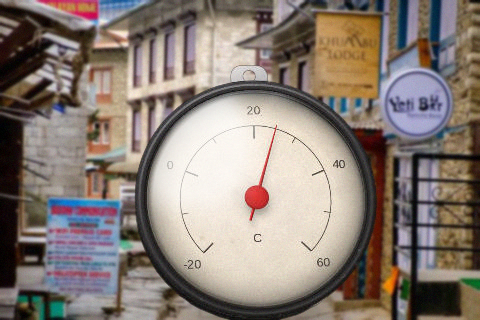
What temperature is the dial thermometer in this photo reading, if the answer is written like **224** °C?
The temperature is **25** °C
